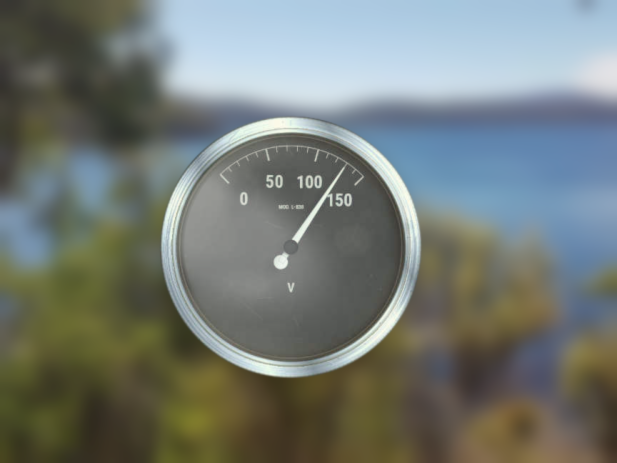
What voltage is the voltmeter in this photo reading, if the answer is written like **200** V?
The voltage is **130** V
